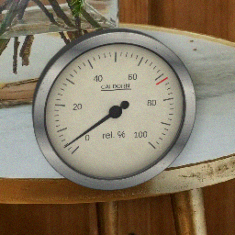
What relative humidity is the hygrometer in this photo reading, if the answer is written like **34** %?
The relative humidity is **4** %
